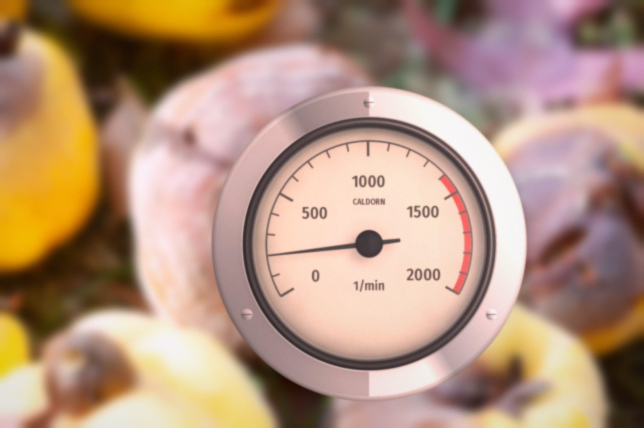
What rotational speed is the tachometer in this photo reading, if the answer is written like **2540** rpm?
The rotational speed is **200** rpm
